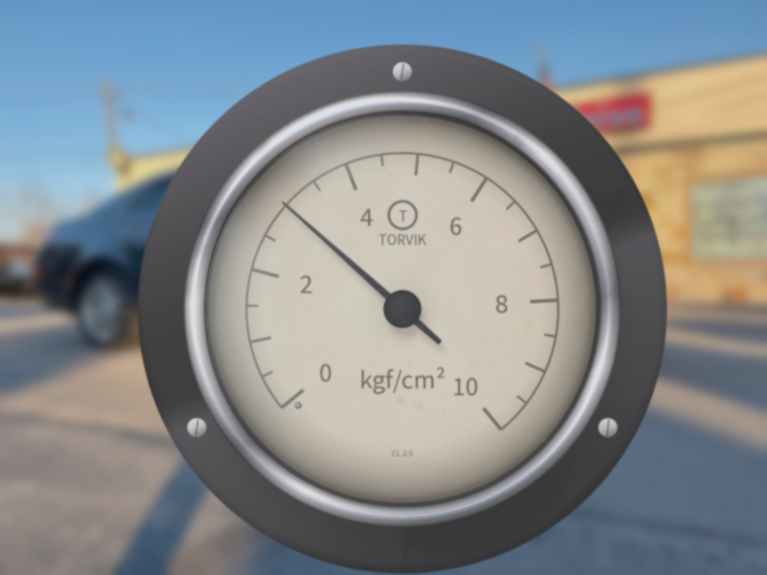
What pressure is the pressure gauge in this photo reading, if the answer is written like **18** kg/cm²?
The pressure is **3** kg/cm²
